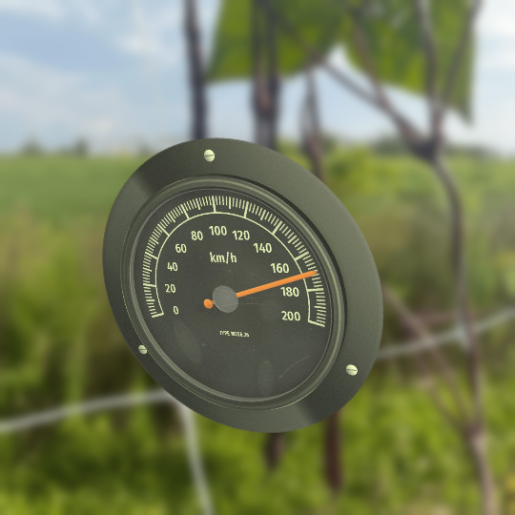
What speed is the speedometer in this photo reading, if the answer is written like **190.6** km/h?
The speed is **170** km/h
